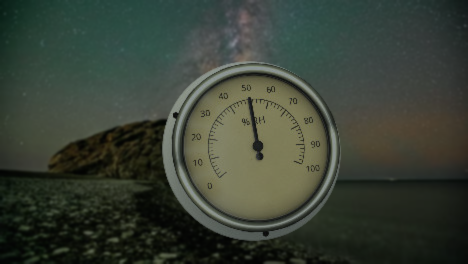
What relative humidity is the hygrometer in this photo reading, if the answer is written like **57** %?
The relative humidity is **50** %
